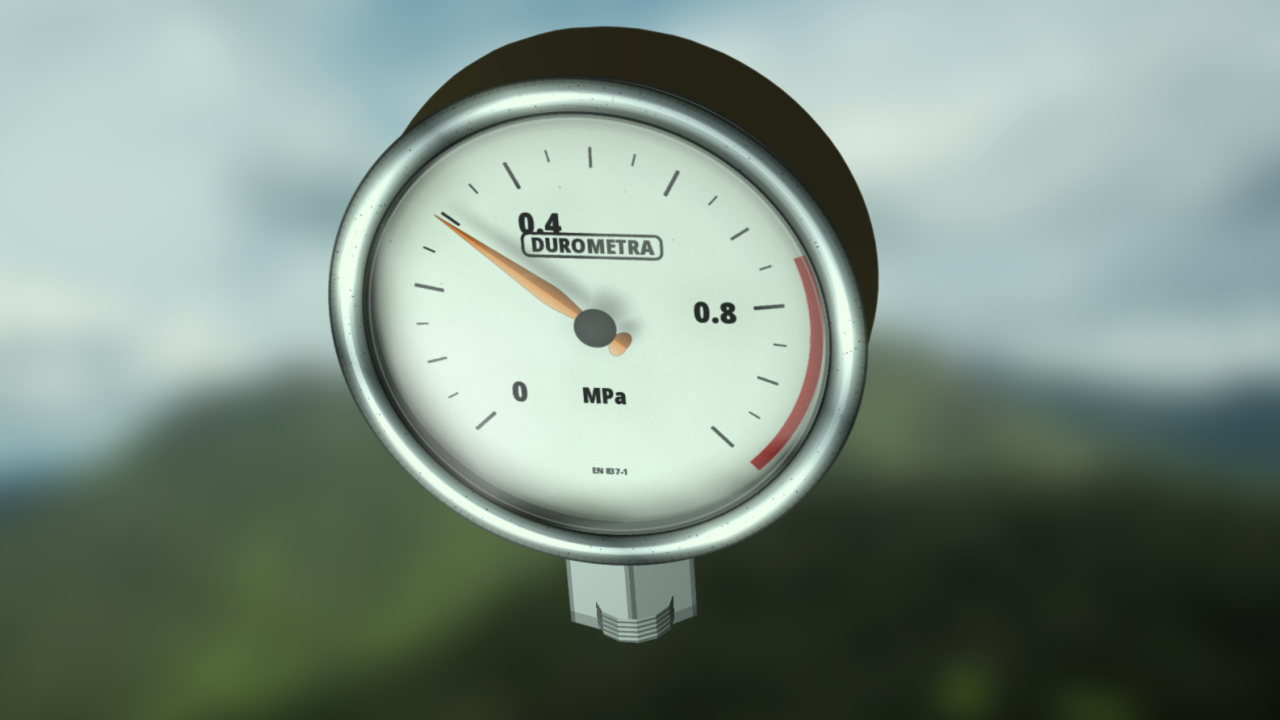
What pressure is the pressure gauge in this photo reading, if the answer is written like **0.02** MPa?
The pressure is **0.3** MPa
